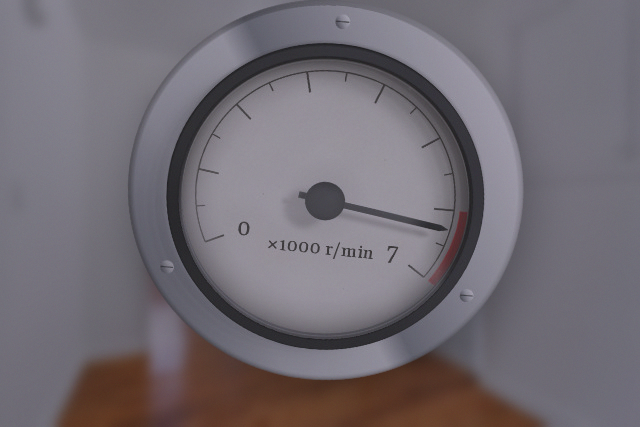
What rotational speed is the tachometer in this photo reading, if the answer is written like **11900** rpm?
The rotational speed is **6250** rpm
